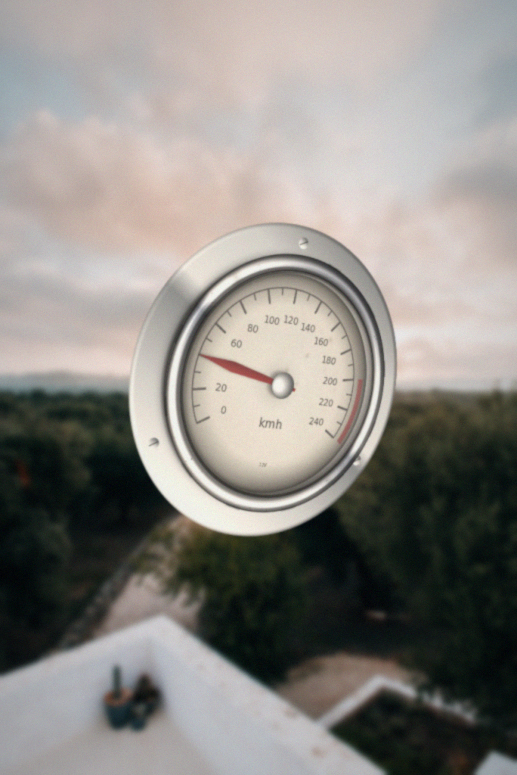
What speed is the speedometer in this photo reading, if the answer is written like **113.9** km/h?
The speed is **40** km/h
